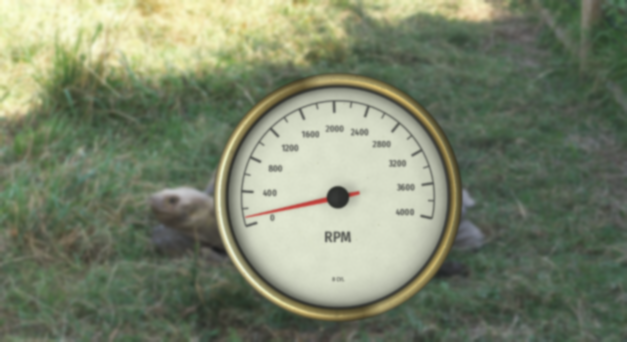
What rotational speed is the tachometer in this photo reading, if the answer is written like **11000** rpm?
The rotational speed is **100** rpm
